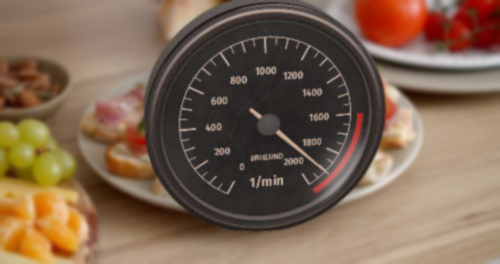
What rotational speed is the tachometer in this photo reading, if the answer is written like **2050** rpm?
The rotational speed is **1900** rpm
